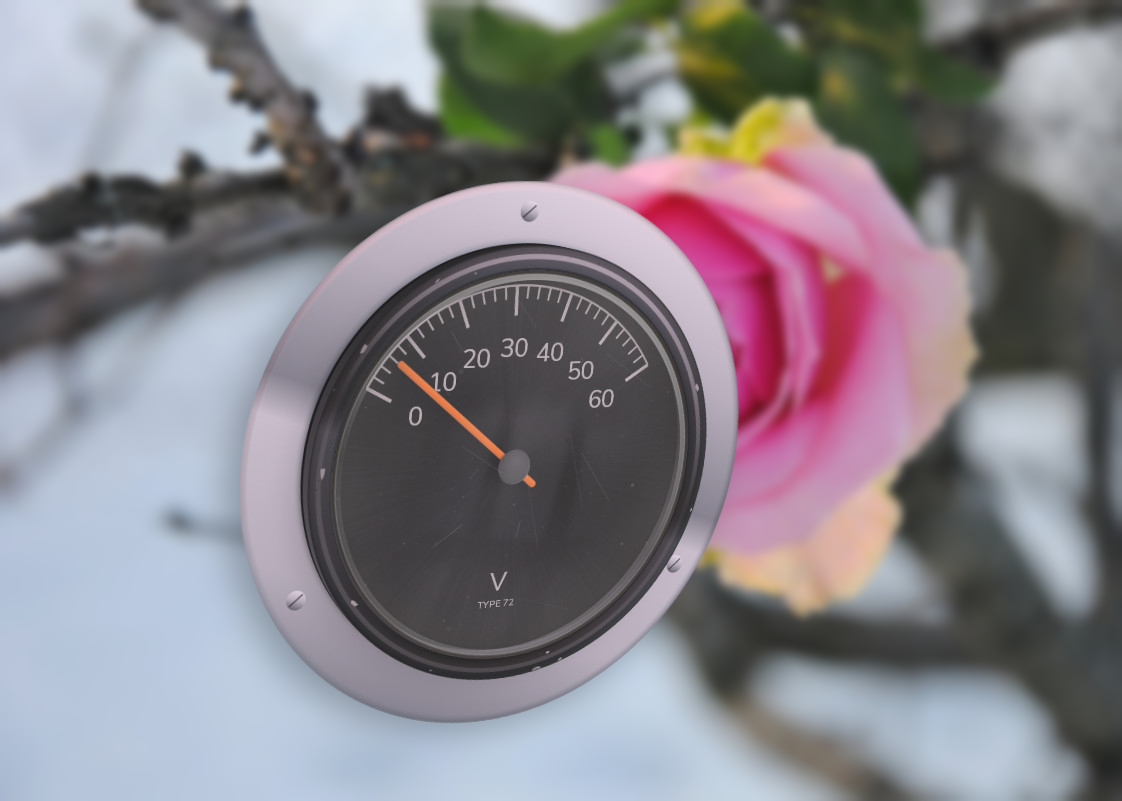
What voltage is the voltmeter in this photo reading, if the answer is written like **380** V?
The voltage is **6** V
